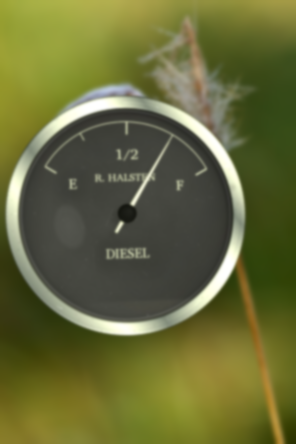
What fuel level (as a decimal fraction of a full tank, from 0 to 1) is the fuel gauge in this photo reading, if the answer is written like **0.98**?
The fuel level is **0.75**
